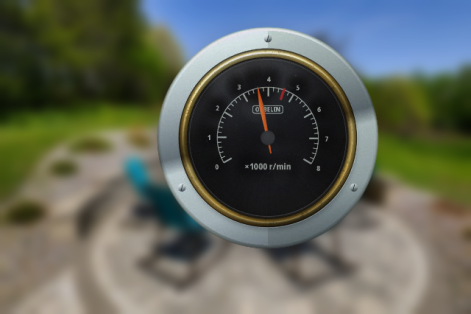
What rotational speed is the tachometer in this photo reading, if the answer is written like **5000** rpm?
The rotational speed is **3600** rpm
